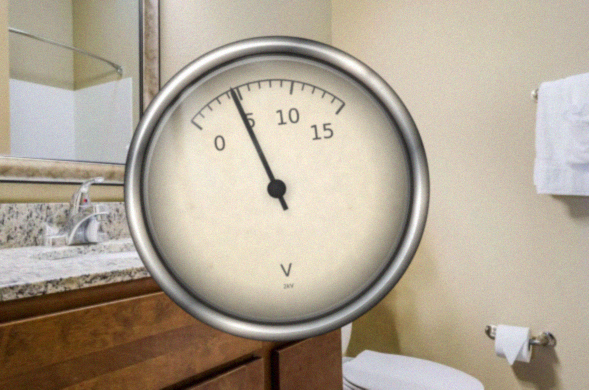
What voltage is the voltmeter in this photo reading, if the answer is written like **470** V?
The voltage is **4.5** V
